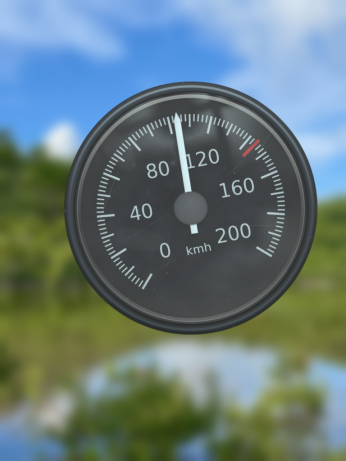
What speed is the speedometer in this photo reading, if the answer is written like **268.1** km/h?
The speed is **104** km/h
